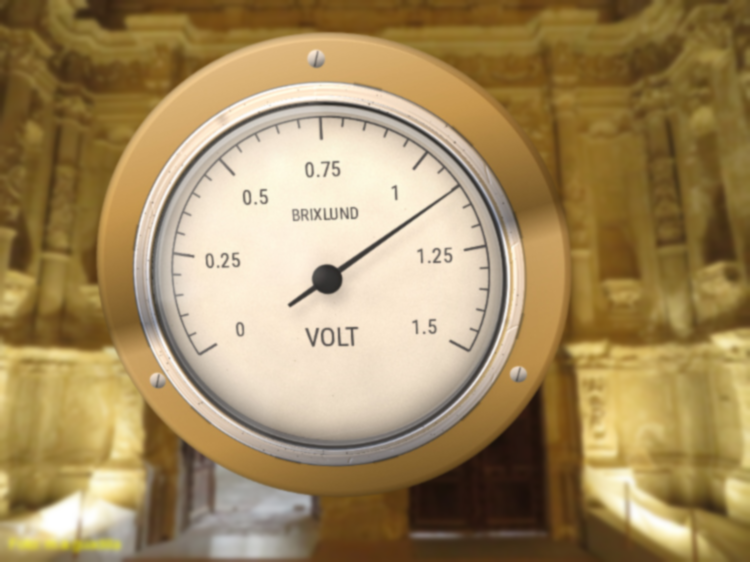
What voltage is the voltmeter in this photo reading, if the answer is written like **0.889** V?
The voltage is **1.1** V
